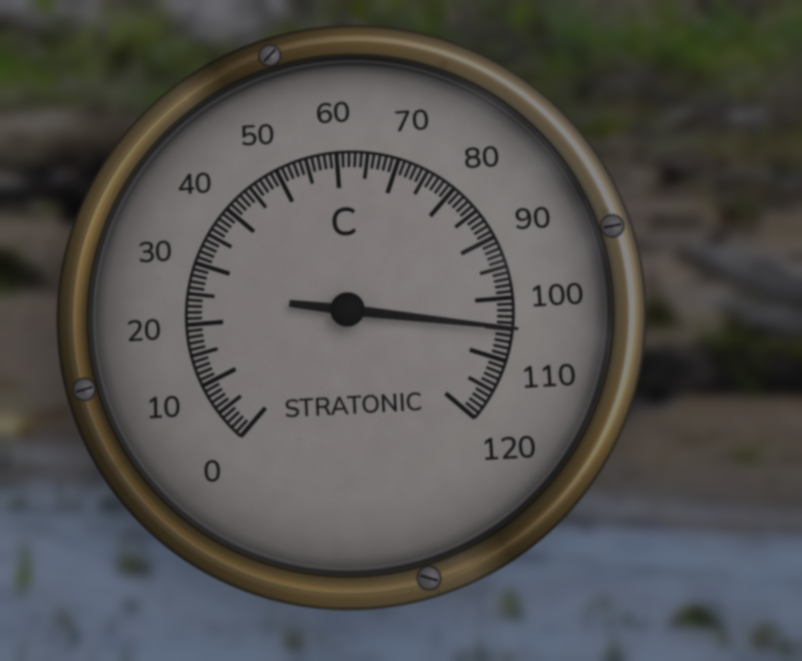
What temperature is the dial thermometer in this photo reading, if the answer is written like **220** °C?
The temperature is **105** °C
